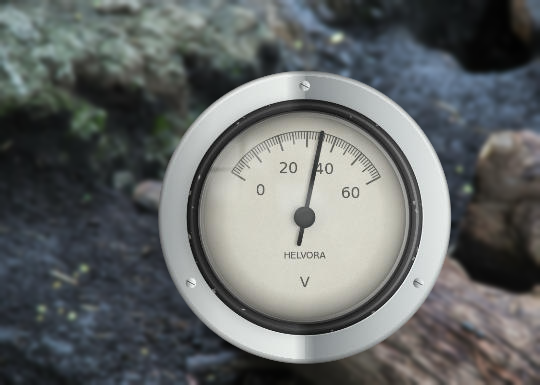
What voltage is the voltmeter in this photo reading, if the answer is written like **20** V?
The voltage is **35** V
